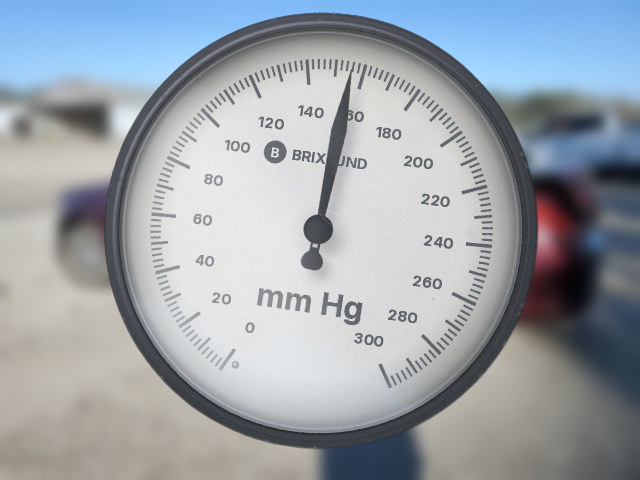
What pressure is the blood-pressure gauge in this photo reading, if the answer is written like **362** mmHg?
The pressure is **156** mmHg
